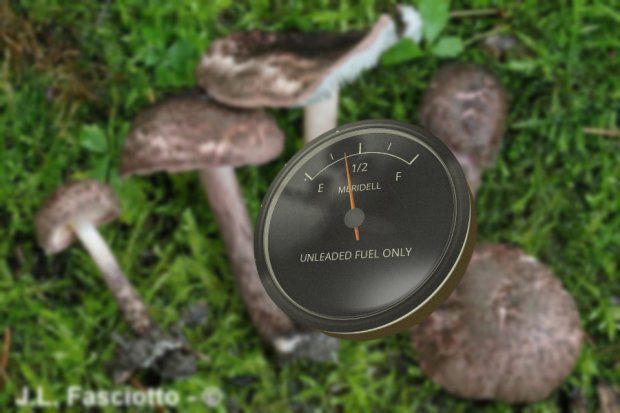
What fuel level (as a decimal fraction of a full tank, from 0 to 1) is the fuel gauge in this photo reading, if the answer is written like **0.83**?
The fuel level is **0.375**
